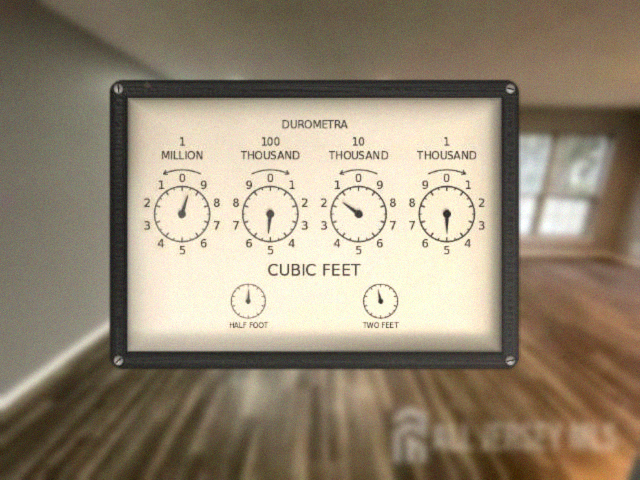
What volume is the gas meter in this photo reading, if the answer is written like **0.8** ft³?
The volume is **951500** ft³
